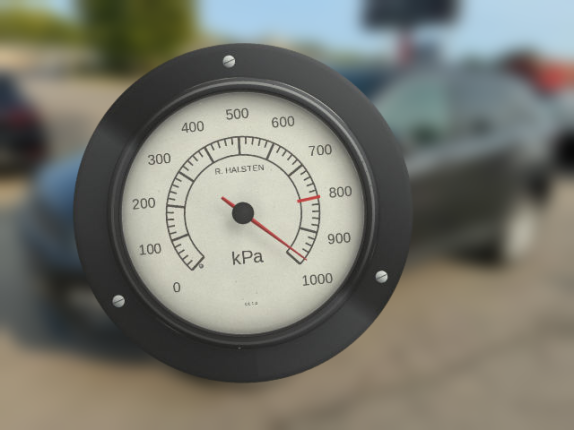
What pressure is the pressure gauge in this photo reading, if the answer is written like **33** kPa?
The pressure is **980** kPa
